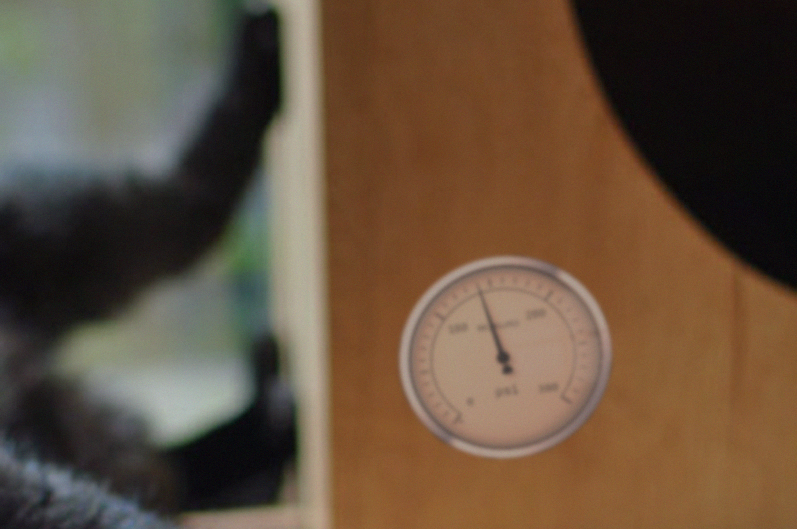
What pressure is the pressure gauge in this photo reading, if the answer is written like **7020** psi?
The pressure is **140** psi
